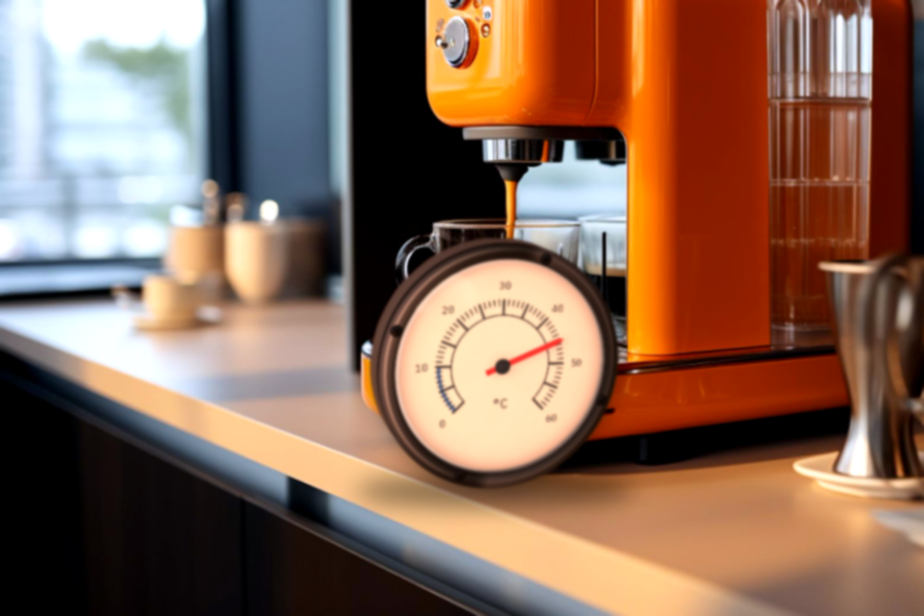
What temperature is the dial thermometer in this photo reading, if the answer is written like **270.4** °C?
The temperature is **45** °C
